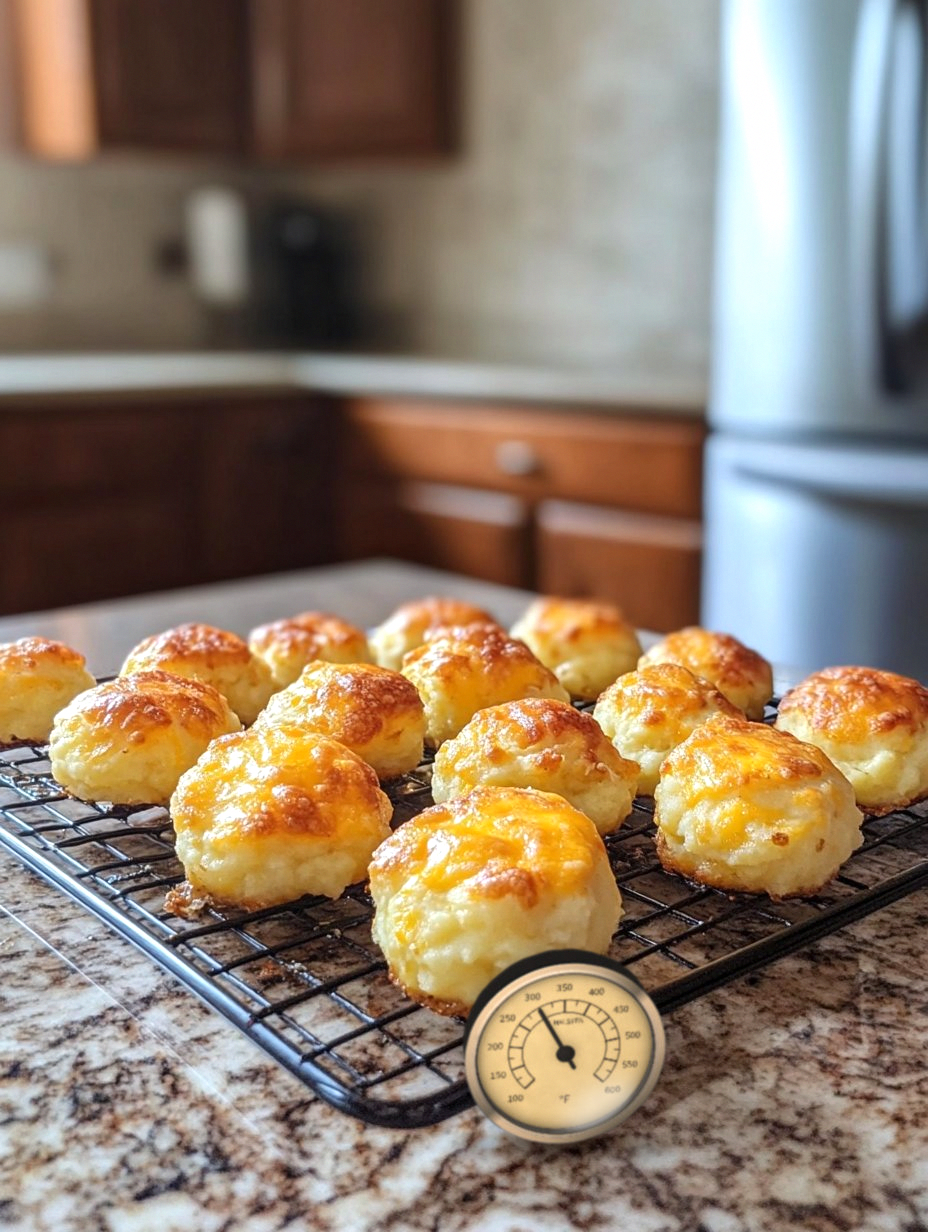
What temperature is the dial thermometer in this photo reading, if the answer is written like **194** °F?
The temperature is **300** °F
